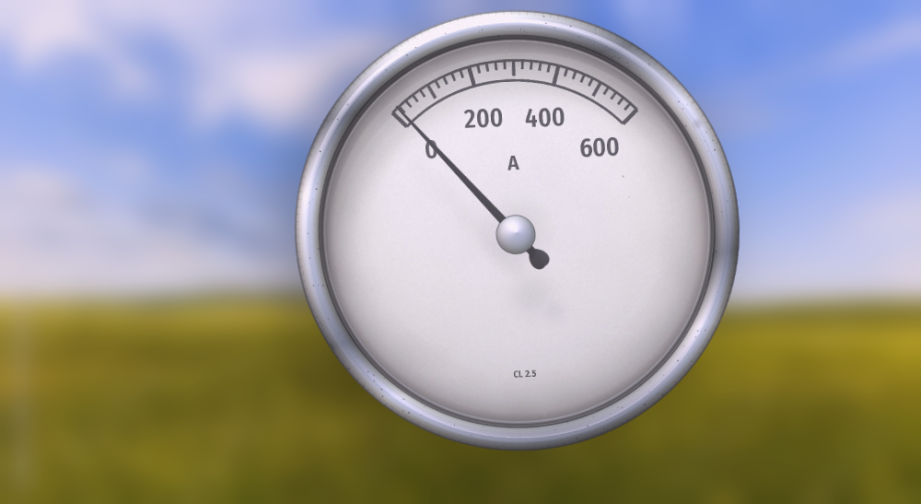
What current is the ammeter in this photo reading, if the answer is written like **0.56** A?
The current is **20** A
